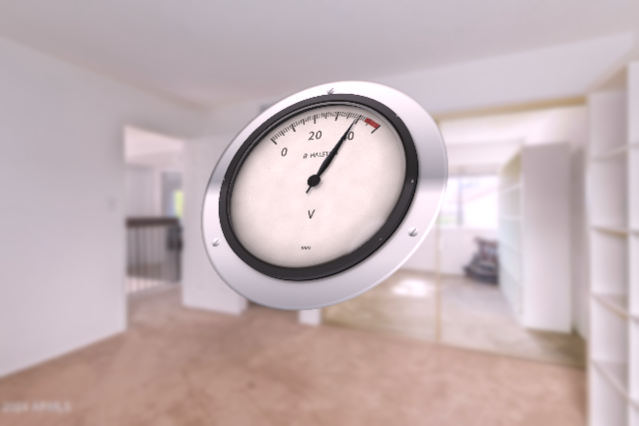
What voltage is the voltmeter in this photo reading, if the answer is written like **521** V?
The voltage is **40** V
